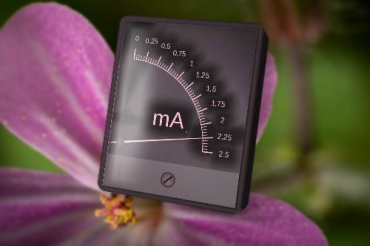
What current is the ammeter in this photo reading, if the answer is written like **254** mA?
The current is **2.25** mA
